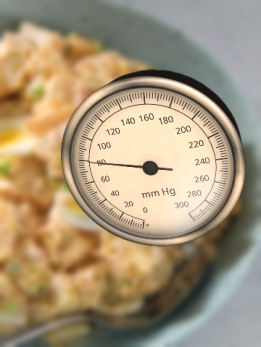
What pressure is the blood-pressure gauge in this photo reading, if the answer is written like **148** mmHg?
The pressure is **80** mmHg
